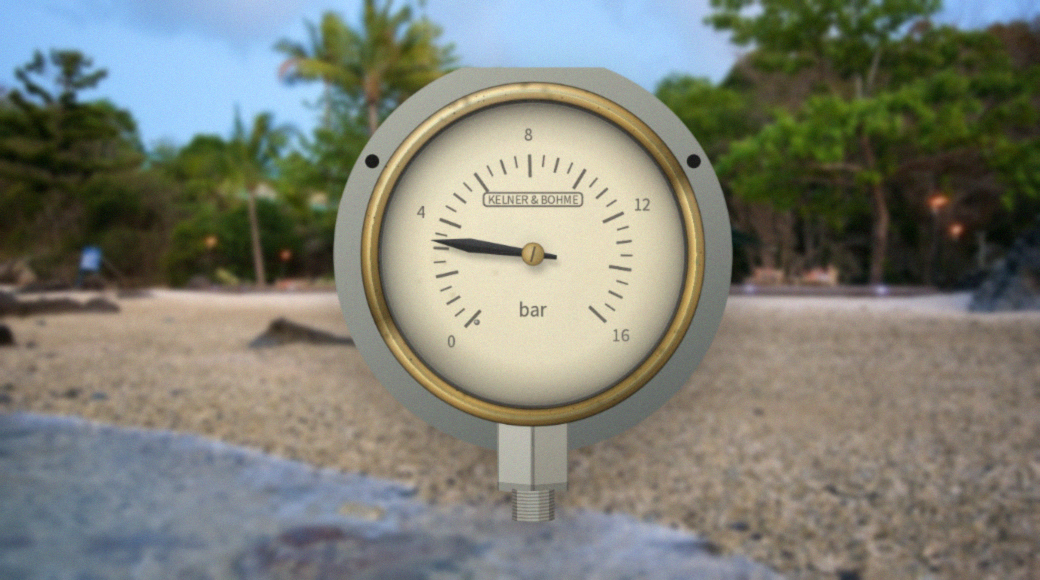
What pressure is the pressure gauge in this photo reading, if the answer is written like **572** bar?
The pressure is **3.25** bar
